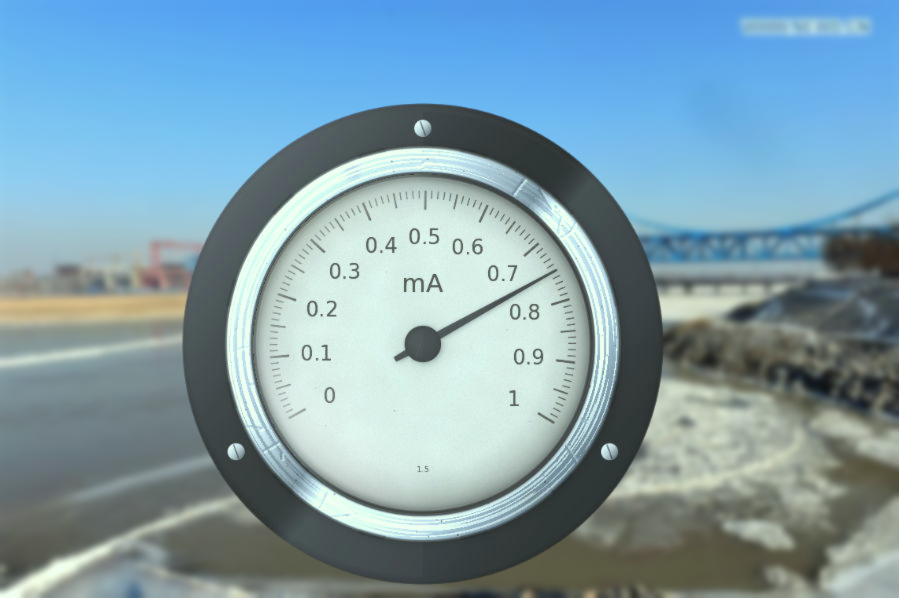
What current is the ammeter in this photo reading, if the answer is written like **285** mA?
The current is **0.75** mA
